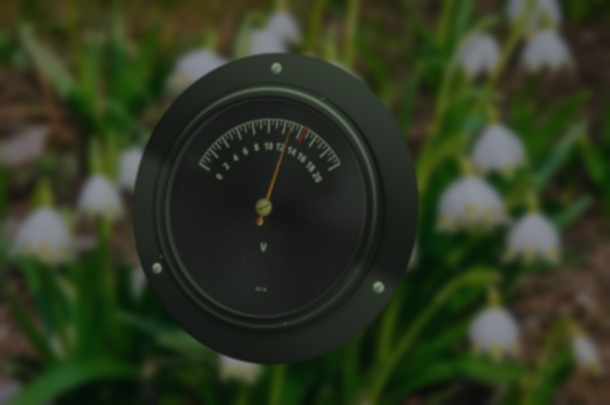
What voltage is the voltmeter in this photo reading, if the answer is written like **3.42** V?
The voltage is **13** V
